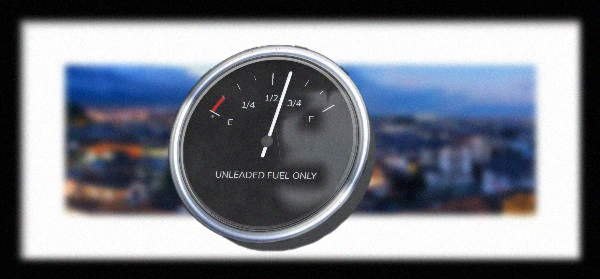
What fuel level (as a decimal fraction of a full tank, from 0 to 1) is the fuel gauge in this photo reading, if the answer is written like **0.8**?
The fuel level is **0.625**
